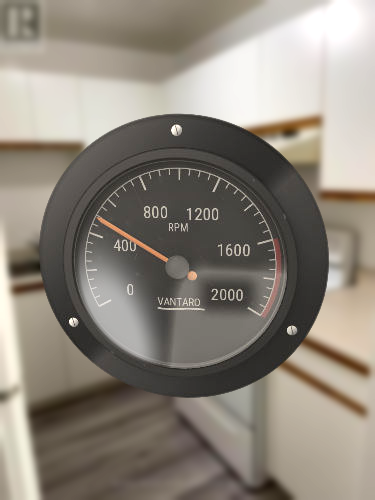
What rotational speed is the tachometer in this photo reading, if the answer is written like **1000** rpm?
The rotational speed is **500** rpm
